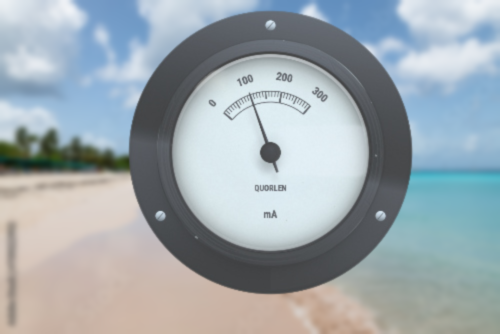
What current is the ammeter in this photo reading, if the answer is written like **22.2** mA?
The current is **100** mA
